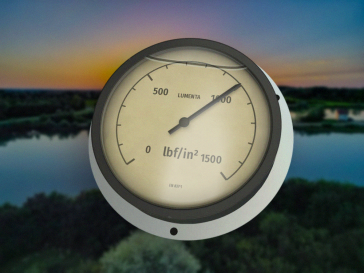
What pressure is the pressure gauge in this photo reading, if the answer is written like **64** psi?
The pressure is **1000** psi
